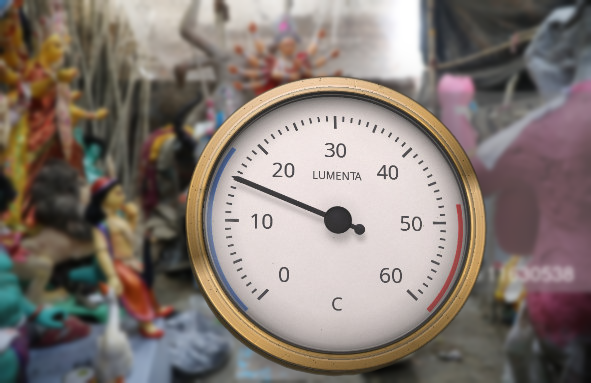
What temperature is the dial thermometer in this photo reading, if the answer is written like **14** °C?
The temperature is **15** °C
